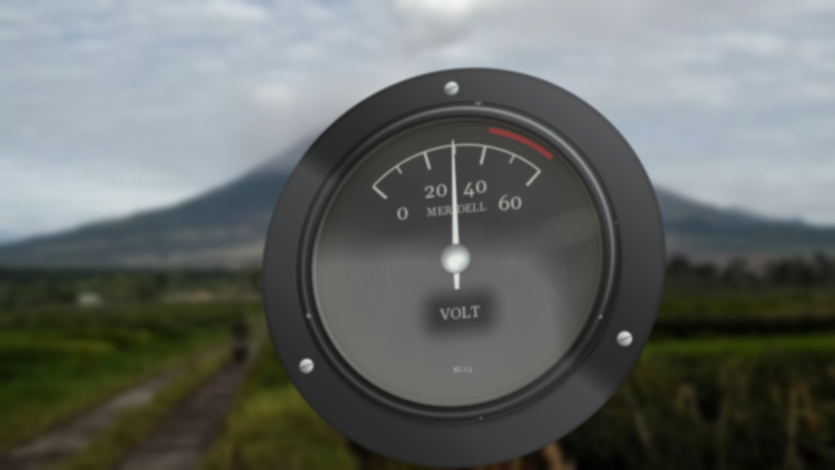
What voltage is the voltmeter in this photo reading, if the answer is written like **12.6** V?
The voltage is **30** V
